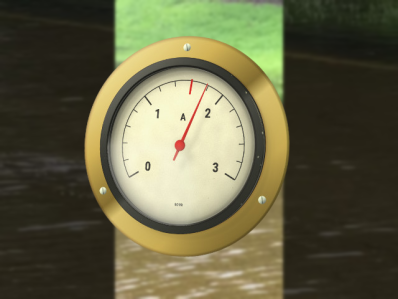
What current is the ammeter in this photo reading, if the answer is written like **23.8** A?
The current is **1.8** A
